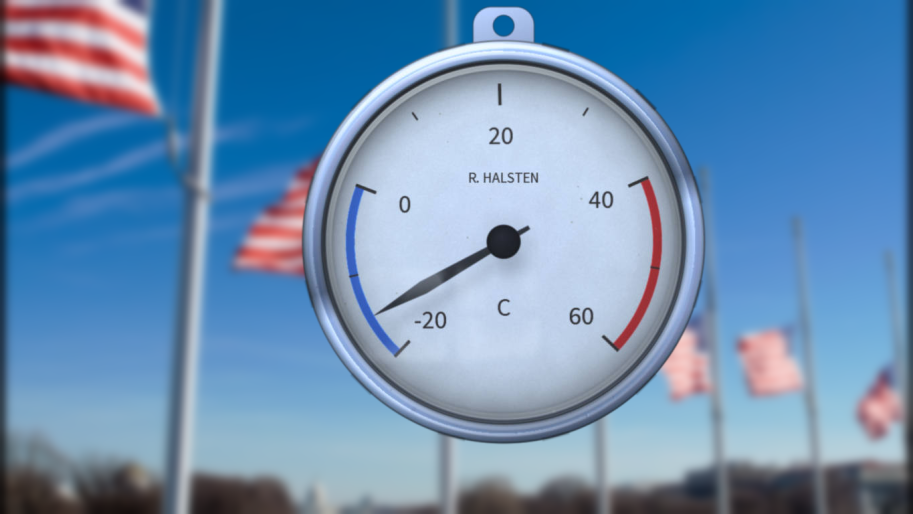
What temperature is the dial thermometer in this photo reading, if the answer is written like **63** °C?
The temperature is **-15** °C
